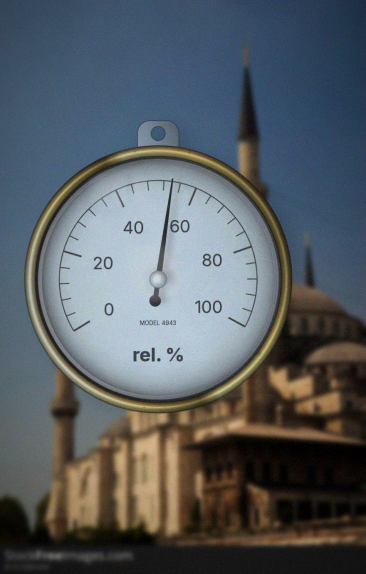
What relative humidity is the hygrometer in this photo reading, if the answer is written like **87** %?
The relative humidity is **54** %
